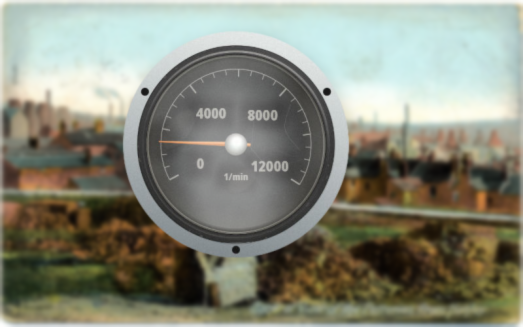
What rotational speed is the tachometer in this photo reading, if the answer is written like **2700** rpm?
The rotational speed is **1500** rpm
